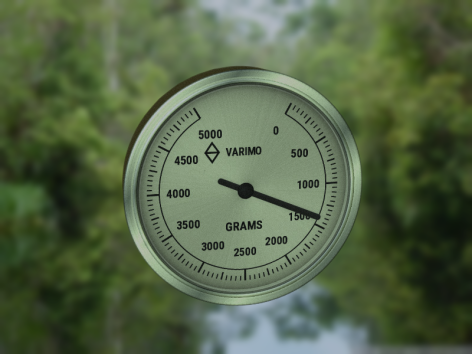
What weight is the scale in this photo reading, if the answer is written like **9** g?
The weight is **1400** g
